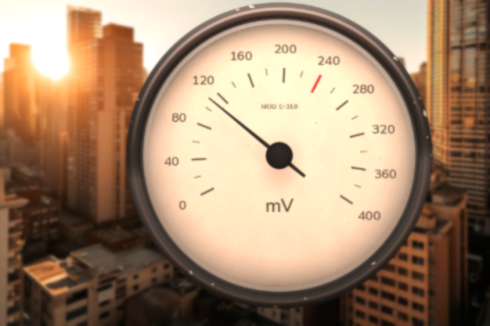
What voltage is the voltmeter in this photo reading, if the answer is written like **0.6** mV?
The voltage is **110** mV
